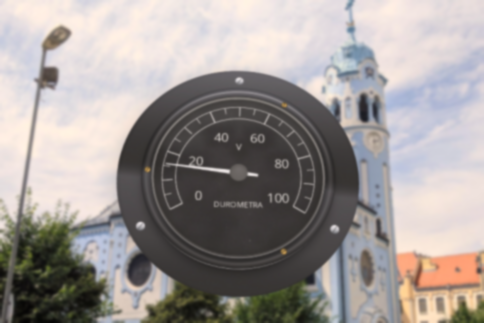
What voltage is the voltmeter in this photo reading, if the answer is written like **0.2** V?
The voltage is **15** V
